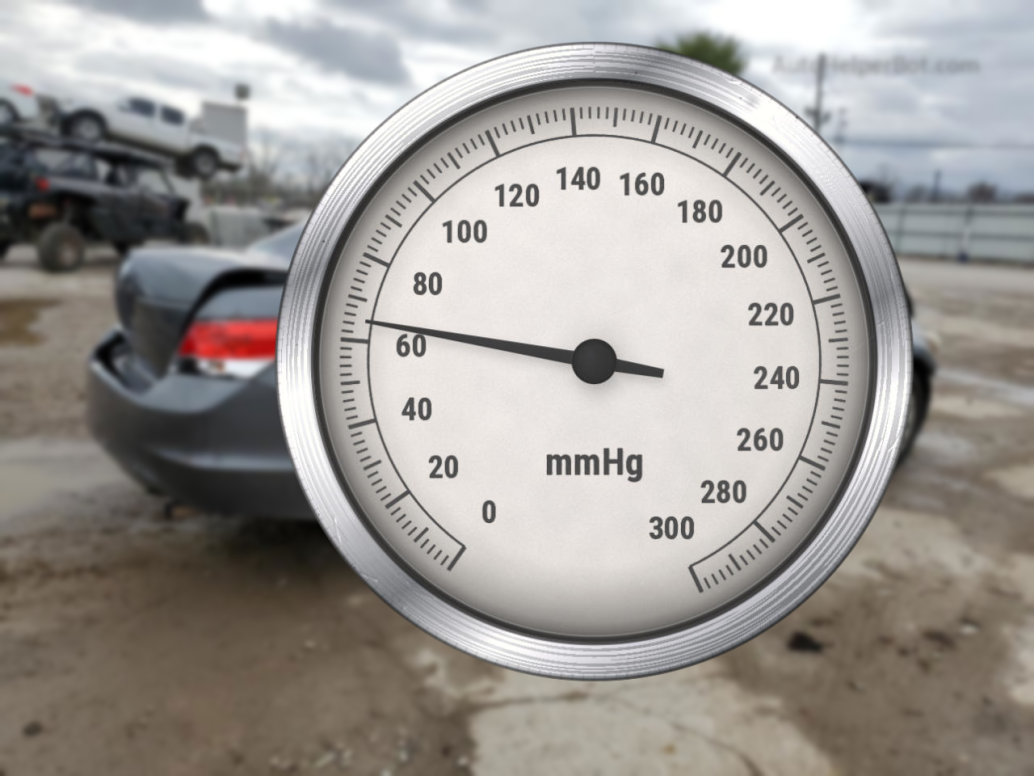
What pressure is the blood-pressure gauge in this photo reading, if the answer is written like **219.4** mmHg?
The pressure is **65** mmHg
